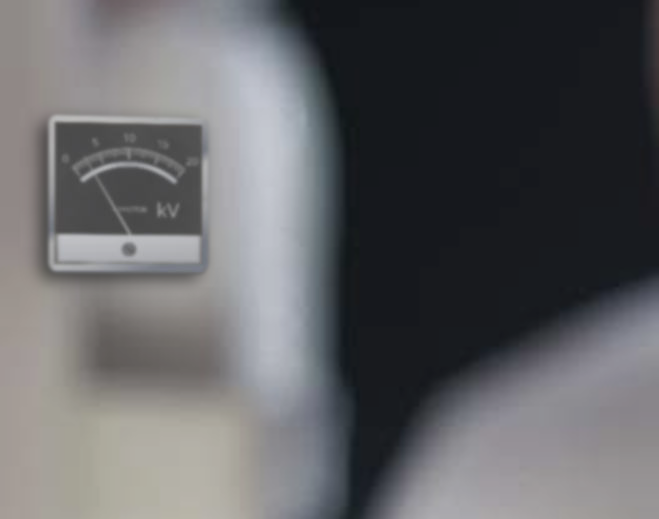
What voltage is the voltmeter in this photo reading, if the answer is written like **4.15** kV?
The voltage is **2.5** kV
